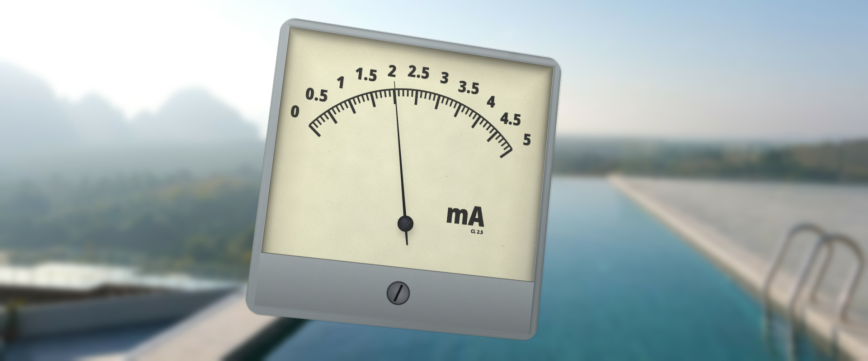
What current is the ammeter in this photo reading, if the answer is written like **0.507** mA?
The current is **2** mA
